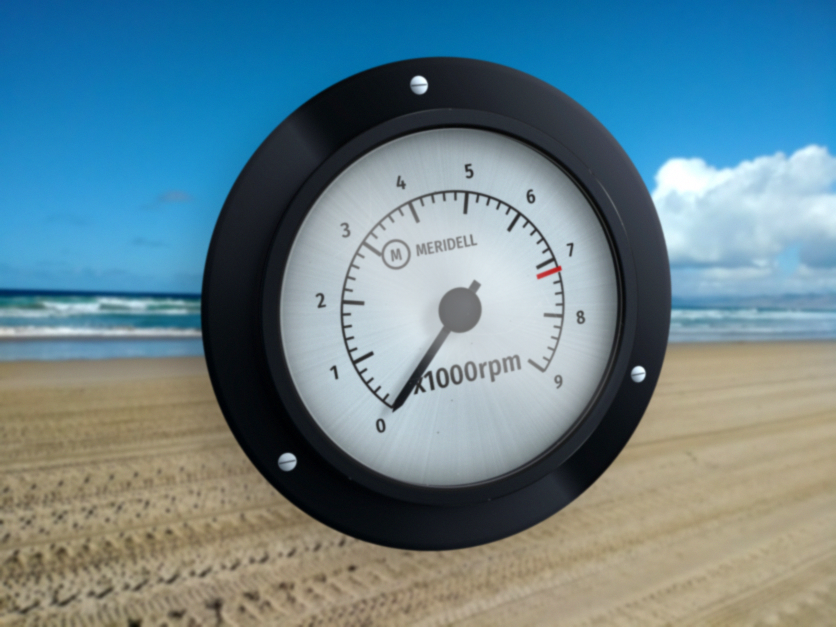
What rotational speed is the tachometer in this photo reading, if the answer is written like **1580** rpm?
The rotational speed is **0** rpm
